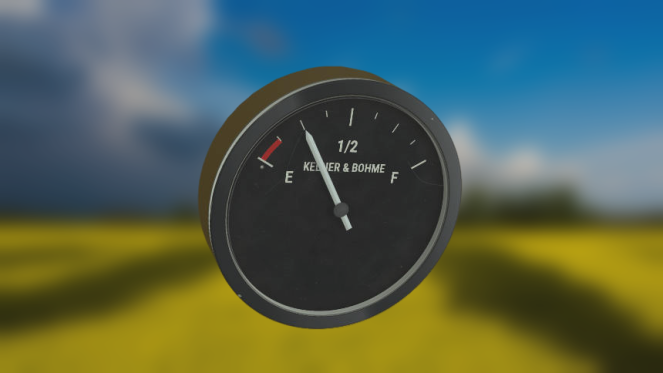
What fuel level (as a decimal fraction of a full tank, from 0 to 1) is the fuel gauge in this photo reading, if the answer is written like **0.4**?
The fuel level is **0.25**
